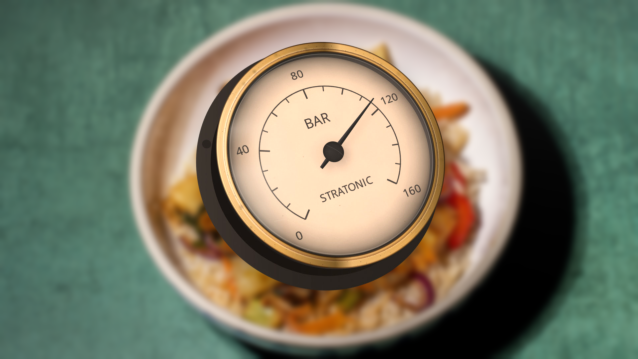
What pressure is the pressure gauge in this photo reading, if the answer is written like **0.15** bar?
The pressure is **115** bar
